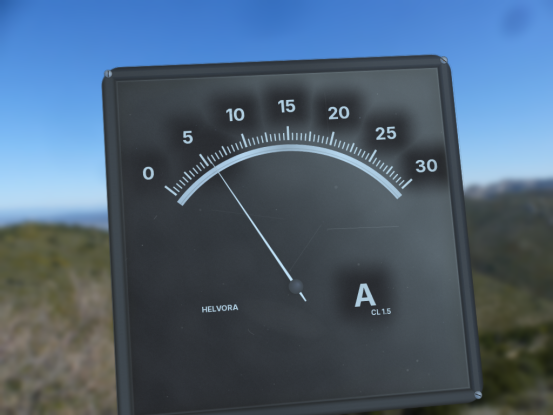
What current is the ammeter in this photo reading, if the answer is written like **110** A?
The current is **5.5** A
